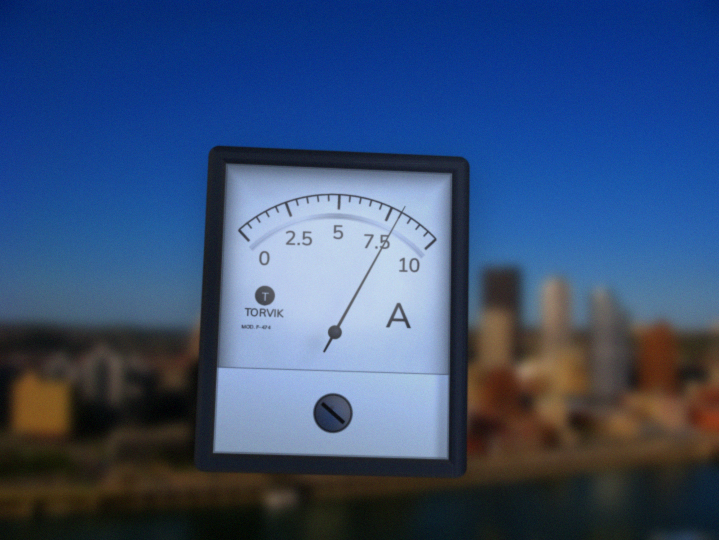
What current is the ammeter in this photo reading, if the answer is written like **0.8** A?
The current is **8** A
